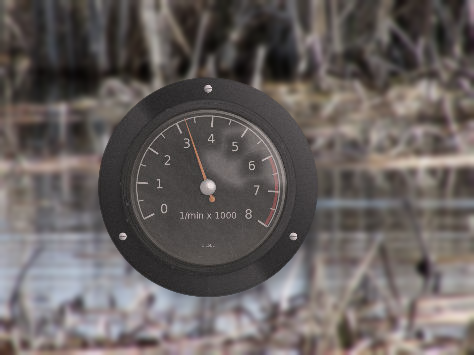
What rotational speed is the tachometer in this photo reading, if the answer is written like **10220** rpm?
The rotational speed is **3250** rpm
